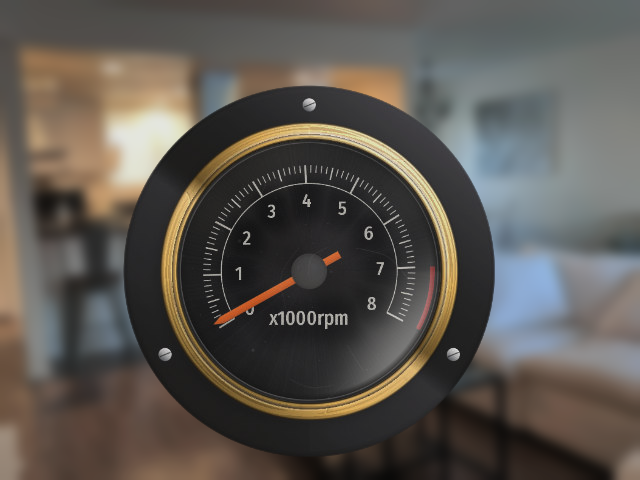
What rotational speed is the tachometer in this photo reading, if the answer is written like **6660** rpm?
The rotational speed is **100** rpm
